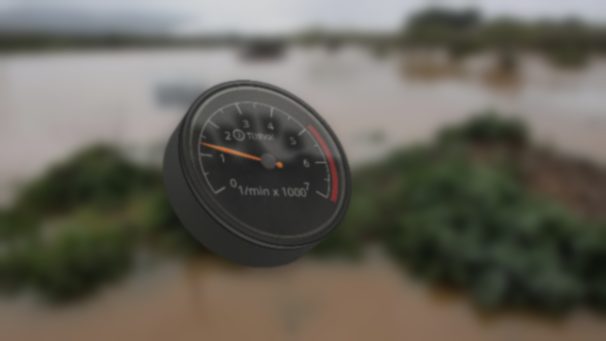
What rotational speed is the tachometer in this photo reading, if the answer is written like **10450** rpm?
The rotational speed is **1250** rpm
